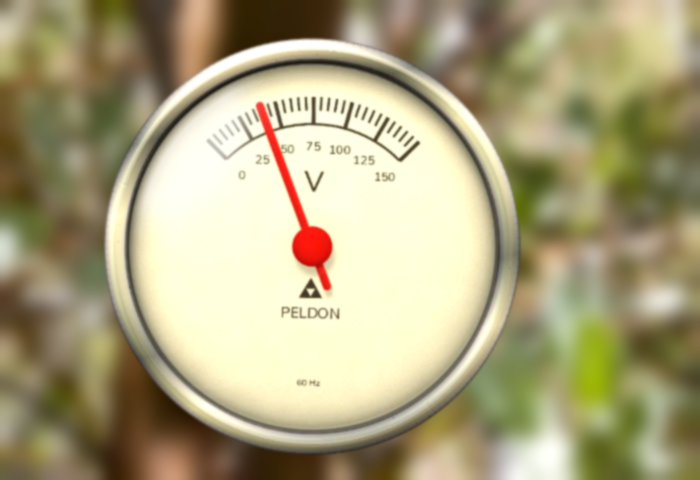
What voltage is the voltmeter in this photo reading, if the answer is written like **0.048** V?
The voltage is **40** V
